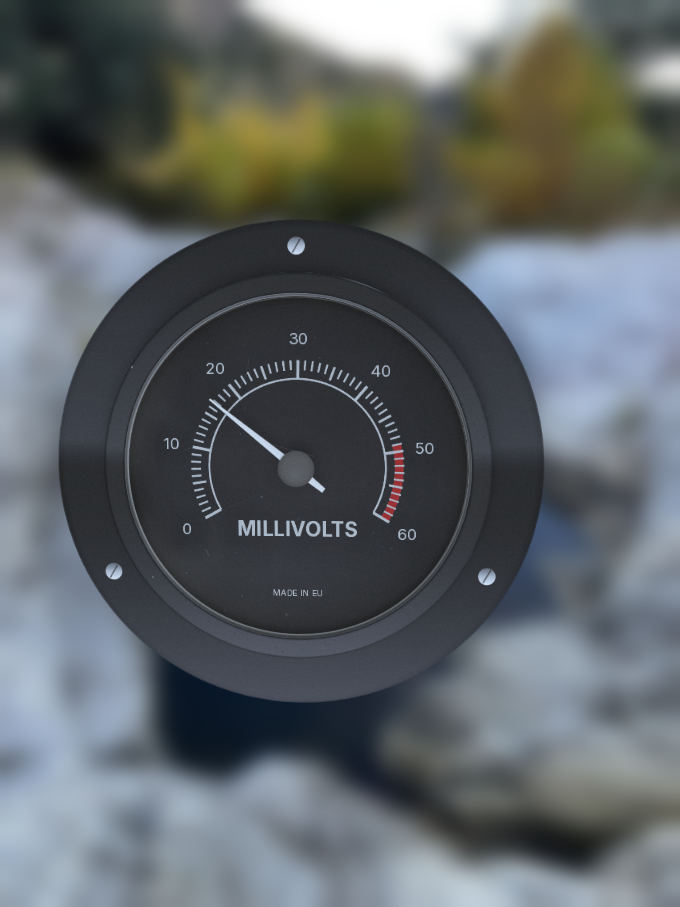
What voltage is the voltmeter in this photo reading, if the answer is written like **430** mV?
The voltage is **17** mV
